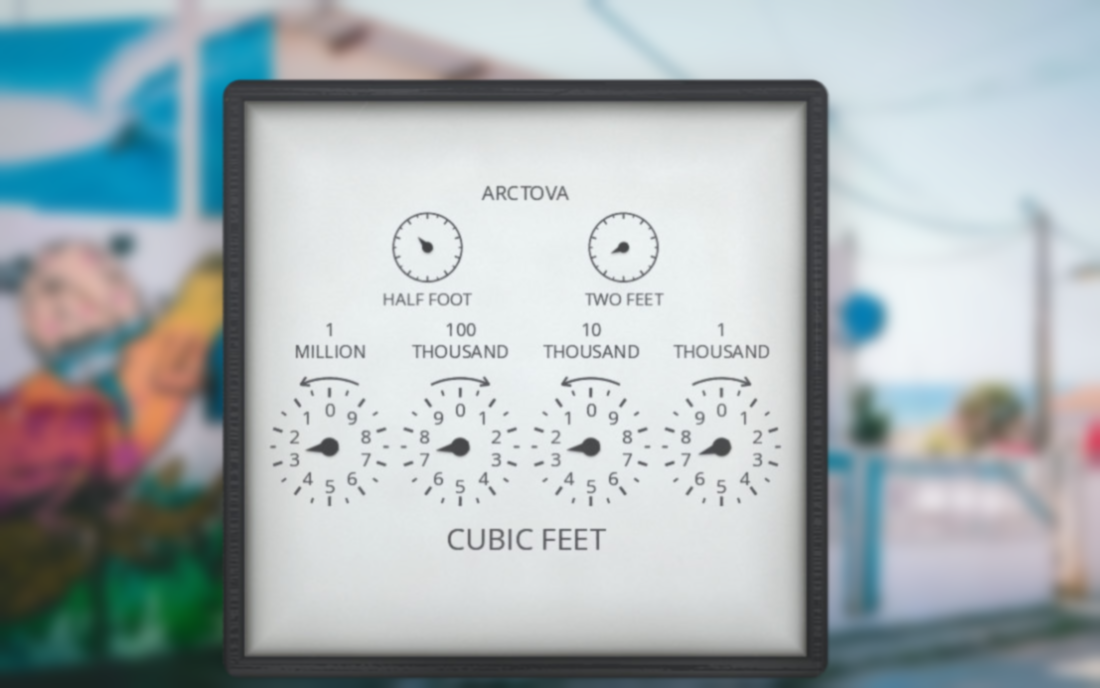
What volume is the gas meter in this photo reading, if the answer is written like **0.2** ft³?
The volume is **272700** ft³
